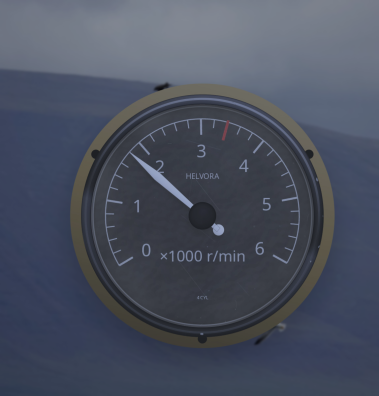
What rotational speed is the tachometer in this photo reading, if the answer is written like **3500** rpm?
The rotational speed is **1800** rpm
